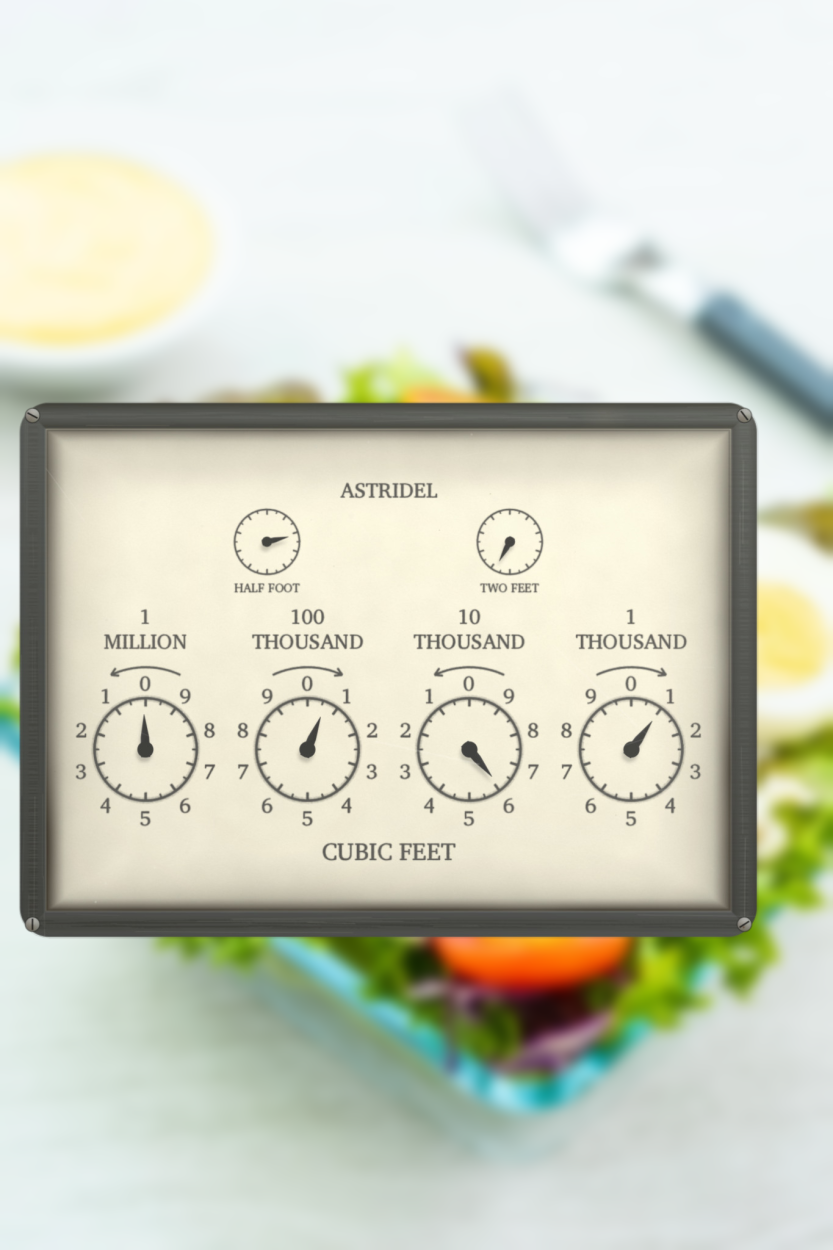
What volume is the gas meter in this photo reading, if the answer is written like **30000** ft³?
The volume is **6100** ft³
